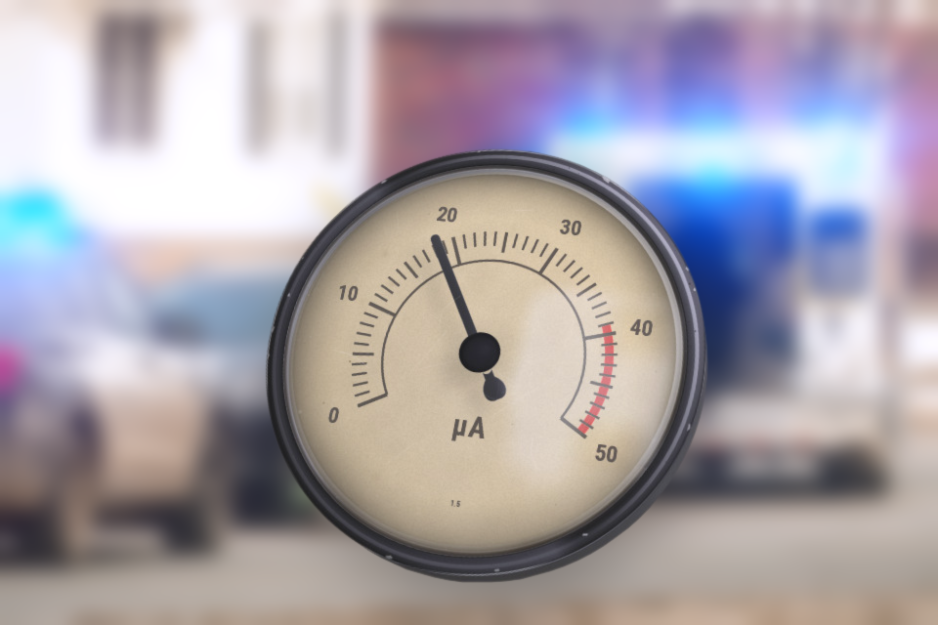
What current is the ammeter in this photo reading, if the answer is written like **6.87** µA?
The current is **18.5** µA
